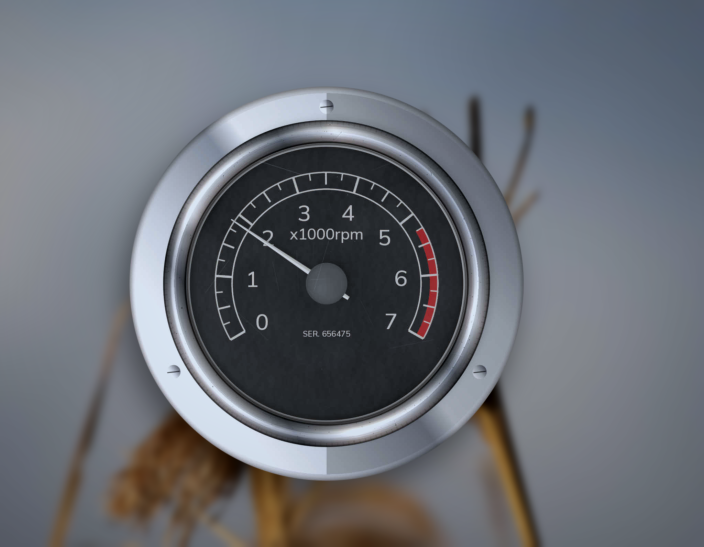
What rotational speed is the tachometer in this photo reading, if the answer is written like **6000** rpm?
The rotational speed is **1875** rpm
